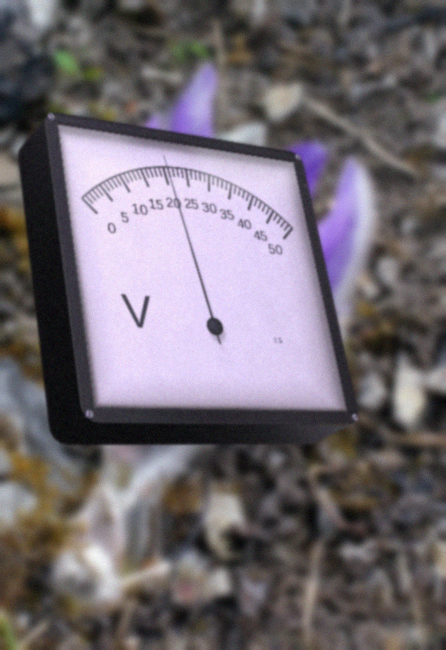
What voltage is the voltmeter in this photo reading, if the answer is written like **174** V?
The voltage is **20** V
